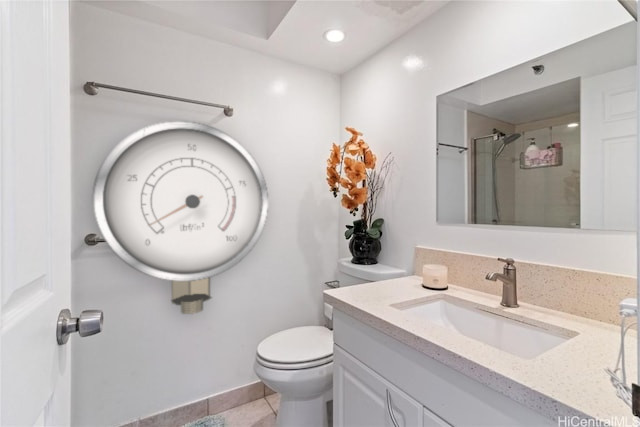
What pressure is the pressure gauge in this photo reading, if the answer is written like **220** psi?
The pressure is **5** psi
